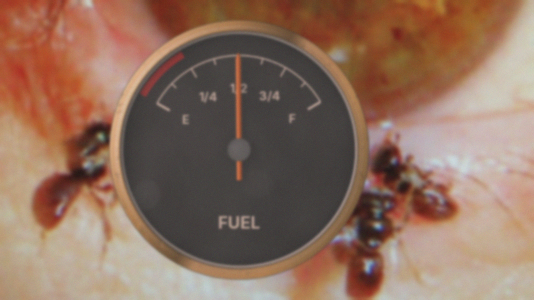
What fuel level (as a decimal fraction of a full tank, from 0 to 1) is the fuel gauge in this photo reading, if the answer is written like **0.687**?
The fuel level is **0.5**
